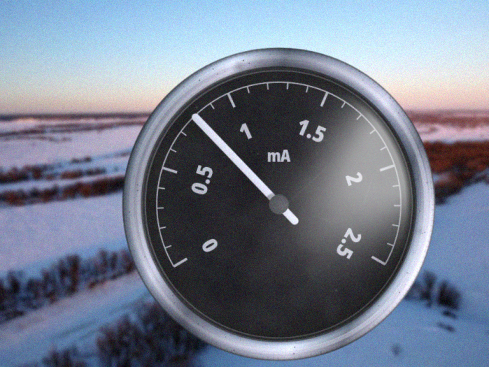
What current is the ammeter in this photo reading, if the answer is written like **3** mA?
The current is **0.8** mA
